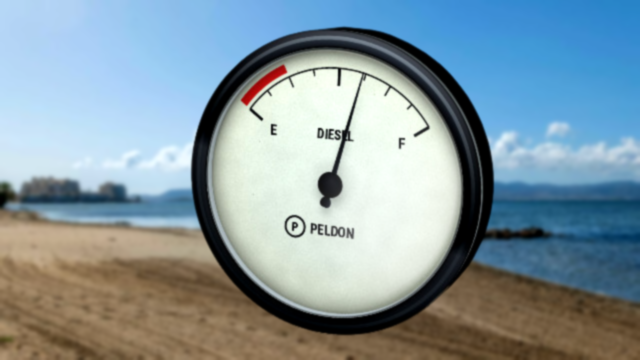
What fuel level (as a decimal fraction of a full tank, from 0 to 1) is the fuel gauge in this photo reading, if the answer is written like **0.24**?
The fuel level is **0.625**
